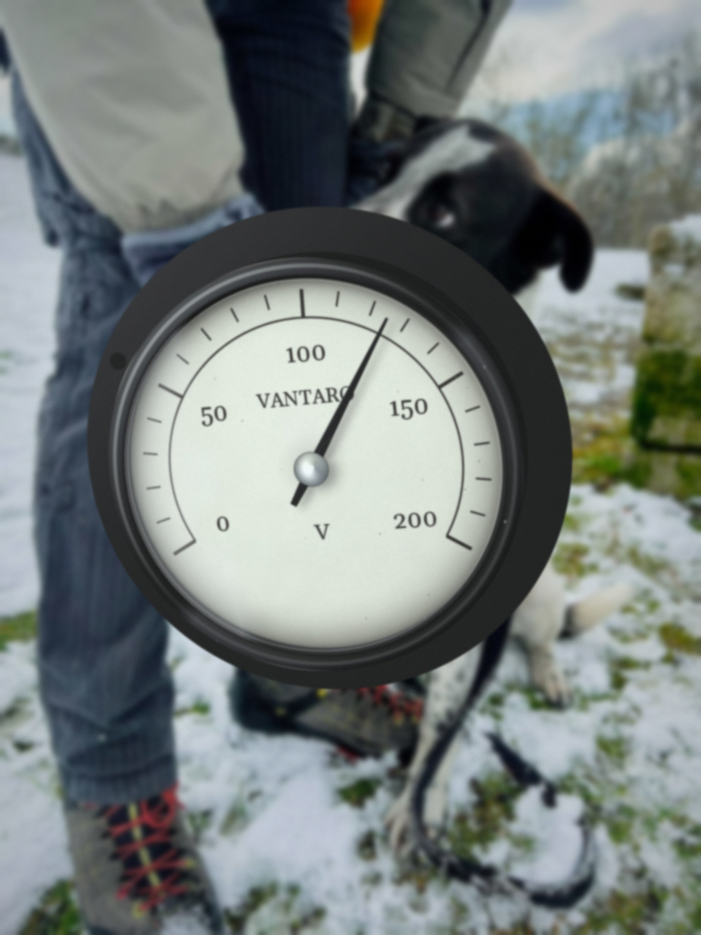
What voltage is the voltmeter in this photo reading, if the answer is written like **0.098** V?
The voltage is **125** V
